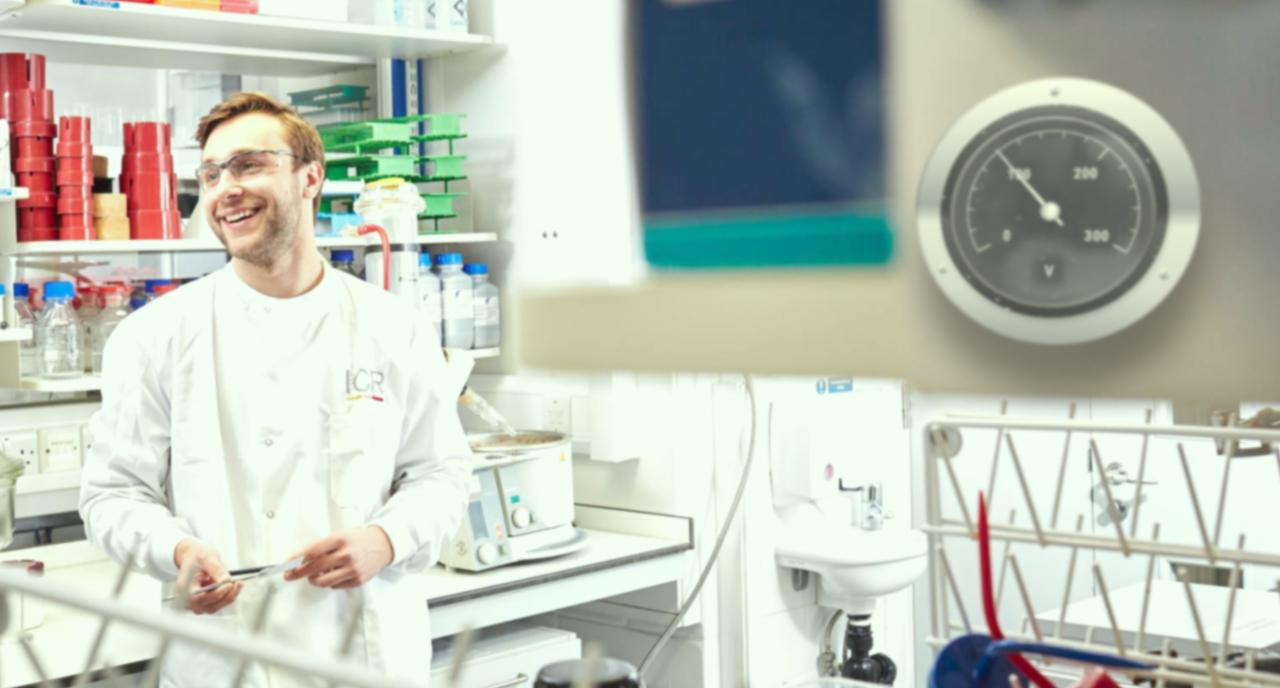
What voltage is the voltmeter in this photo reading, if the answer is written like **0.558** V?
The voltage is **100** V
